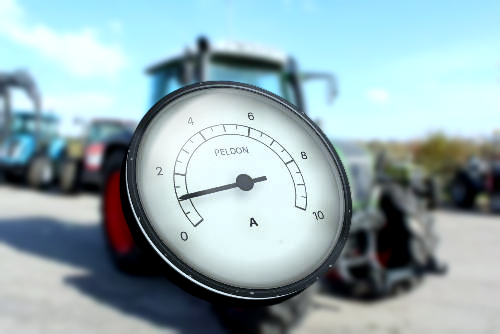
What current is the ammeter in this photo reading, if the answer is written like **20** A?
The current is **1** A
